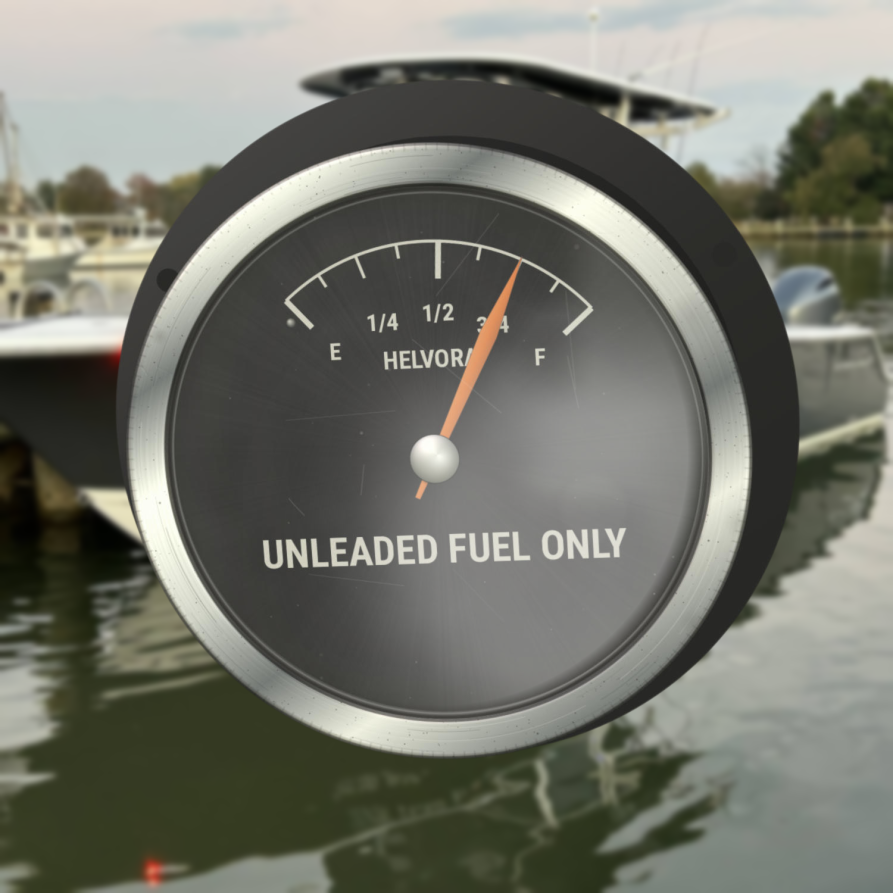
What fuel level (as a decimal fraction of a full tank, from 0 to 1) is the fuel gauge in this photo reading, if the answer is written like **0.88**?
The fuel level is **0.75**
